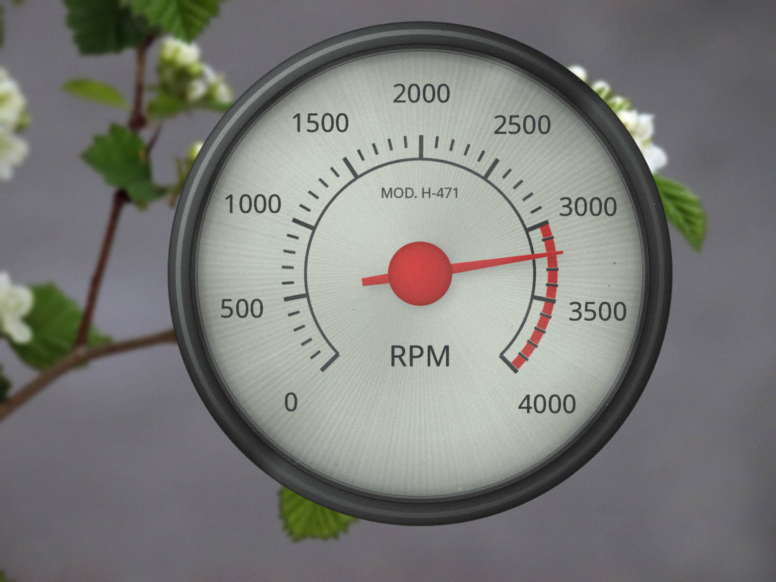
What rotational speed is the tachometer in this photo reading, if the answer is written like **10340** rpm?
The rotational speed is **3200** rpm
